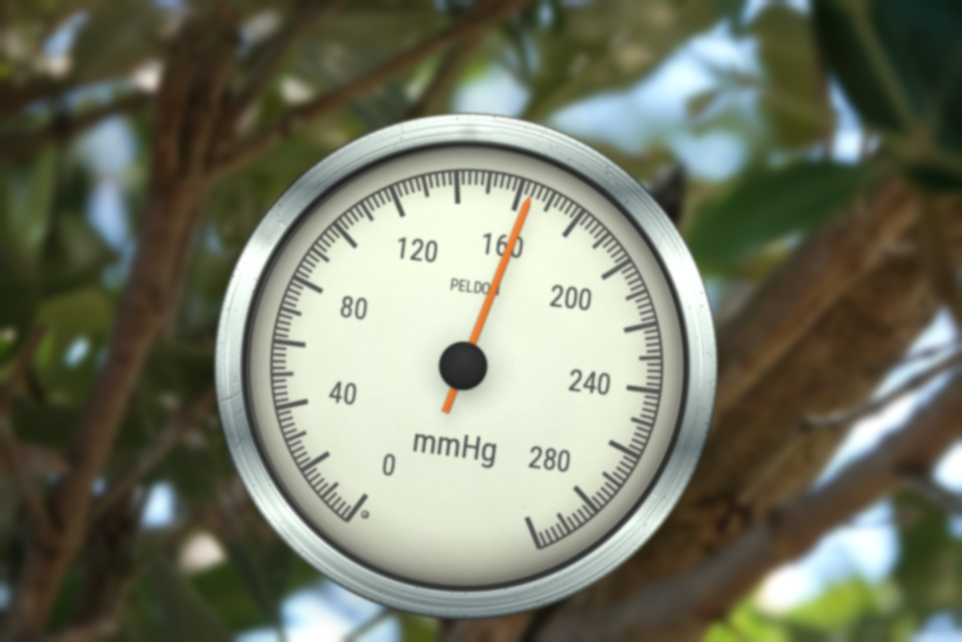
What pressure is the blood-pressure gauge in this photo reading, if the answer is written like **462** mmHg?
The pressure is **164** mmHg
